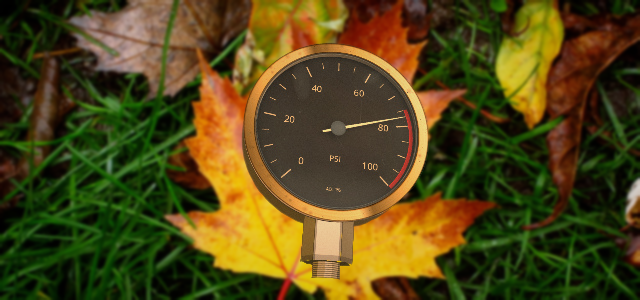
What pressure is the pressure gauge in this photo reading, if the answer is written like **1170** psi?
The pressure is **77.5** psi
